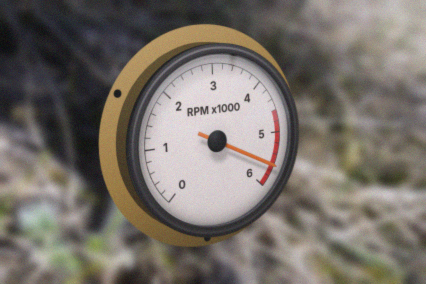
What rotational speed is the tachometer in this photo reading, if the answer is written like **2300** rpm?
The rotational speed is **5600** rpm
